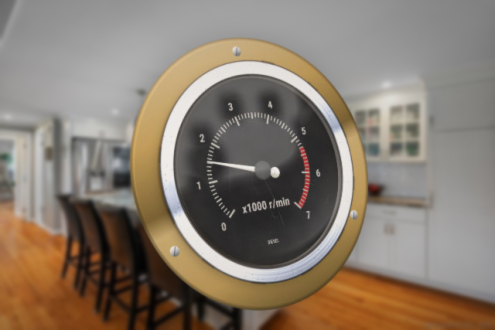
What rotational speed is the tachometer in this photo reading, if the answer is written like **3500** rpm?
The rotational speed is **1500** rpm
